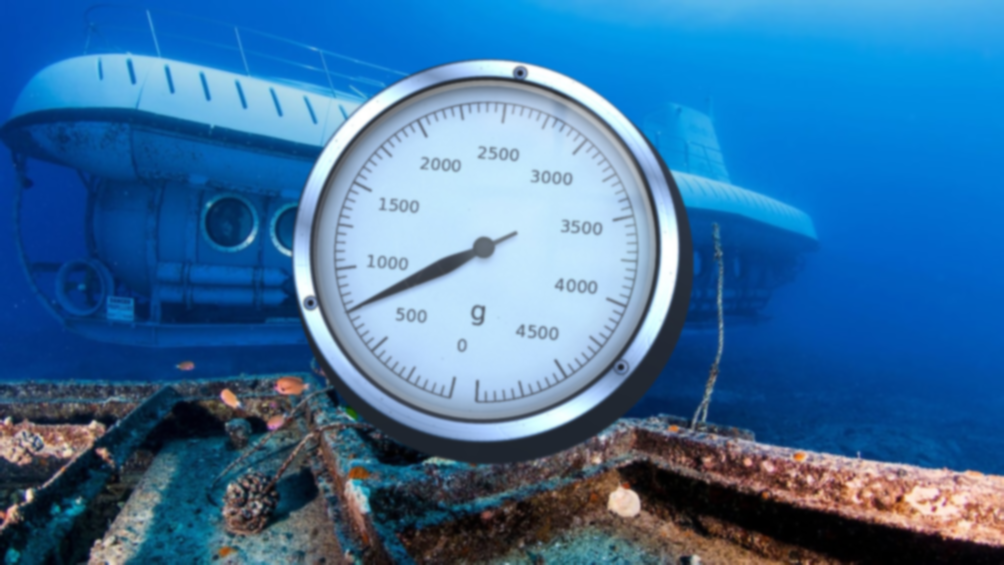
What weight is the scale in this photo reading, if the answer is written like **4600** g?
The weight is **750** g
